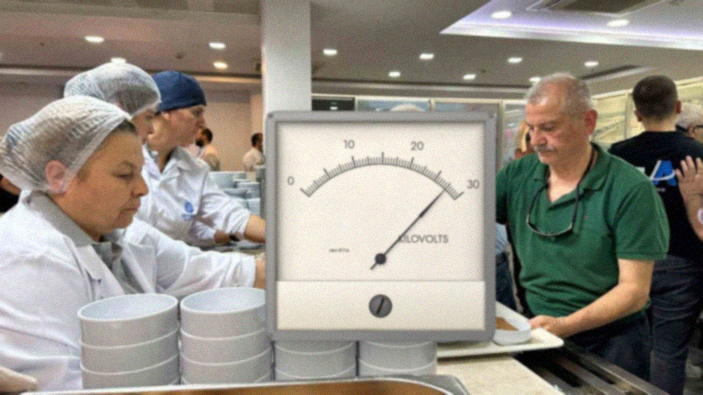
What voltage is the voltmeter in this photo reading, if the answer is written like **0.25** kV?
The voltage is **27.5** kV
